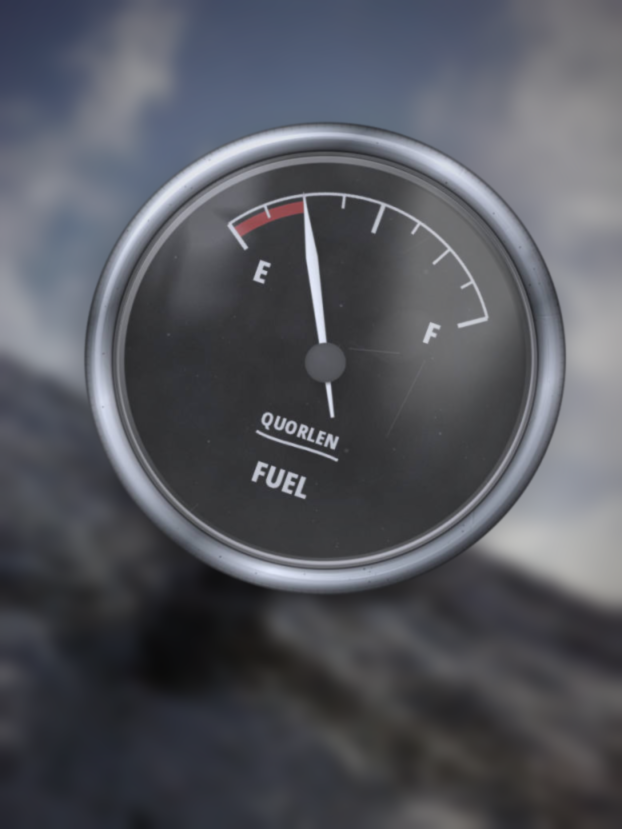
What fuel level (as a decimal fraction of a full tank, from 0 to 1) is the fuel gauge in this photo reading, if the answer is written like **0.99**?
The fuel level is **0.25**
